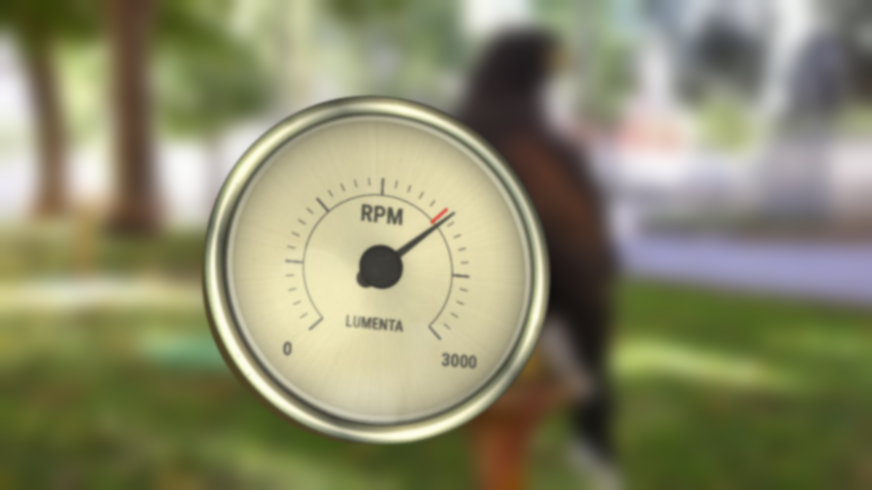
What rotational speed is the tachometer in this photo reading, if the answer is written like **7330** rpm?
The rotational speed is **2050** rpm
